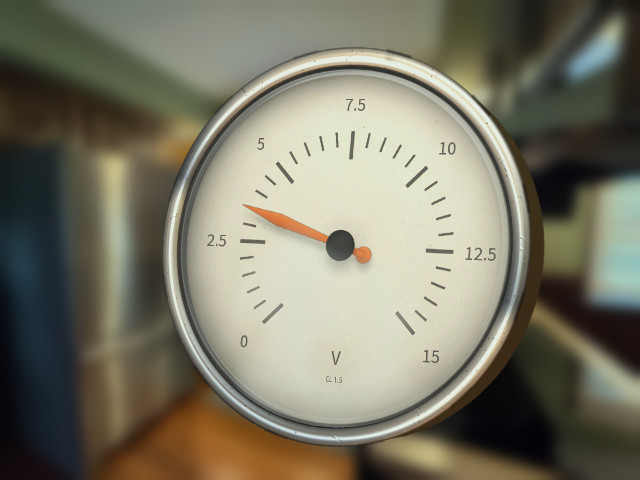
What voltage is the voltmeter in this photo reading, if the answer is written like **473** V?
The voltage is **3.5** V
